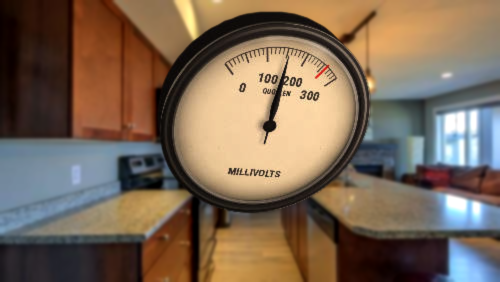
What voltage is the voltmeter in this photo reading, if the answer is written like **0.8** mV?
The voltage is **150** mV
